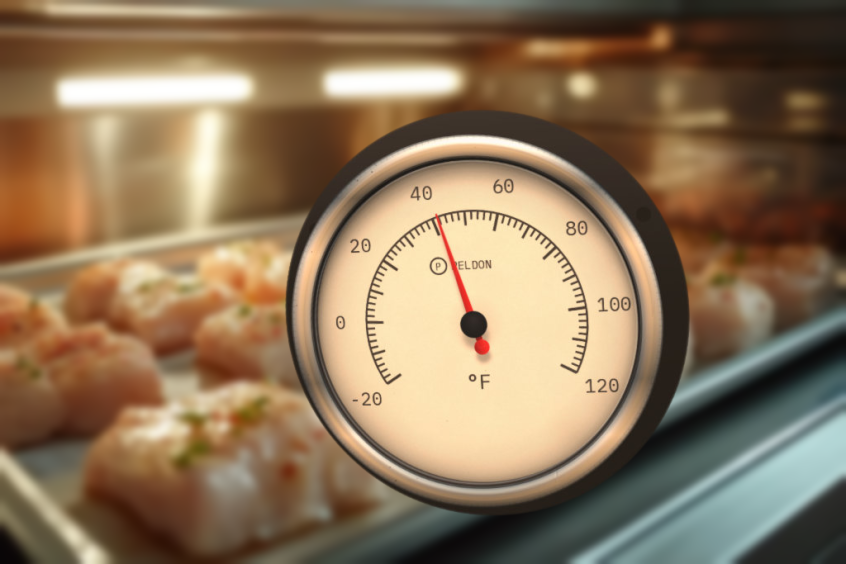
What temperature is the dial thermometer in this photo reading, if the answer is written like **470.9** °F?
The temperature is **42** °F
